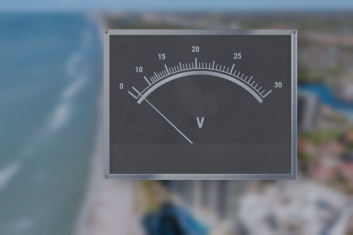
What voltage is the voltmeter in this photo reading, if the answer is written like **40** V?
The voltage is **5** V
